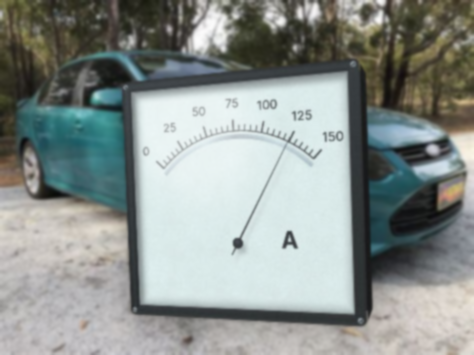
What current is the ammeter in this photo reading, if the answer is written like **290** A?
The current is **125** A
